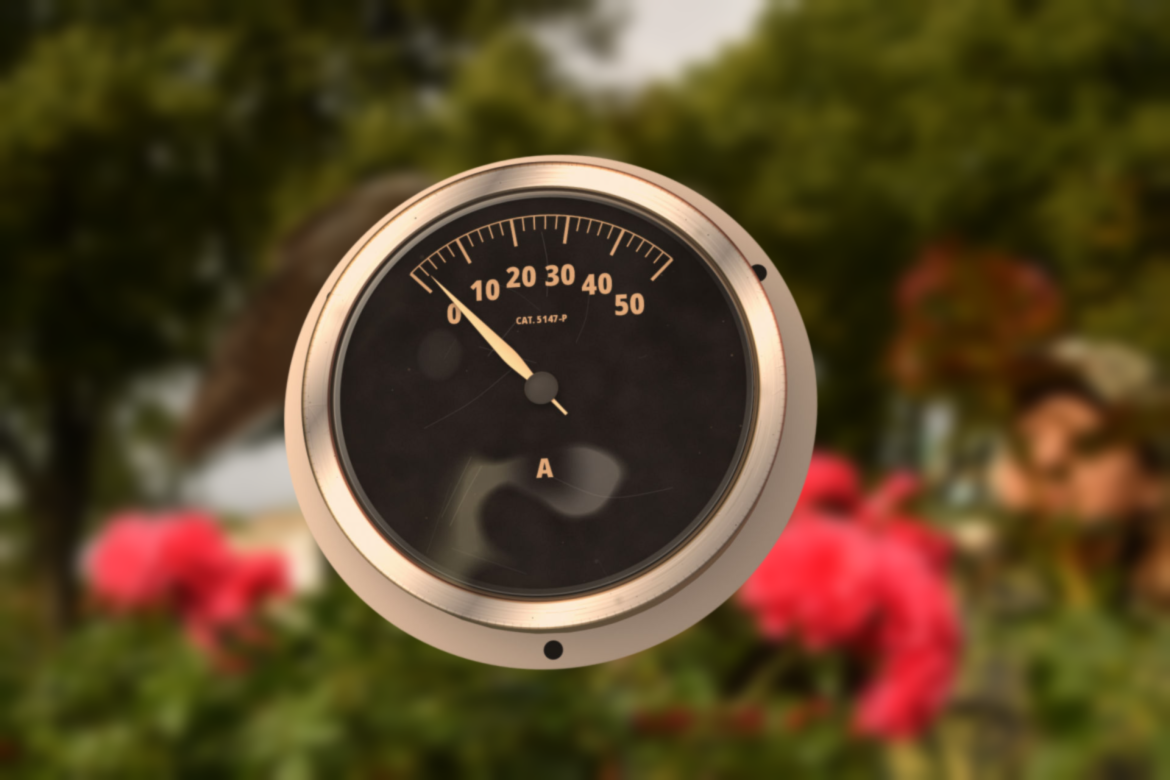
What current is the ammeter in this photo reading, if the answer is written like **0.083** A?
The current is **2** A
